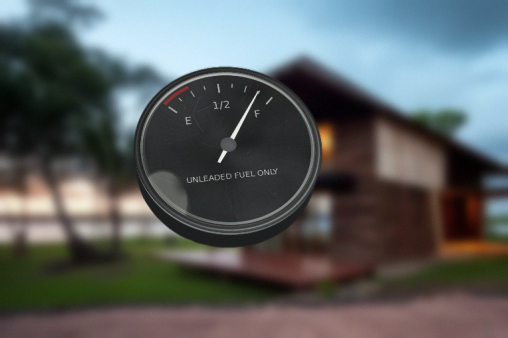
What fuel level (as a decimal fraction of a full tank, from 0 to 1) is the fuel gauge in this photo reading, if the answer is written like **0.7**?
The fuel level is **0.875**
